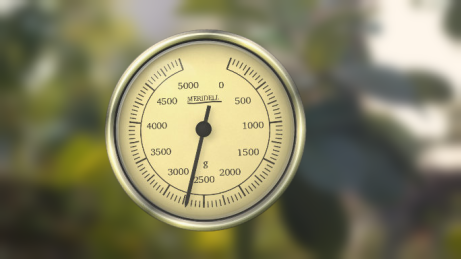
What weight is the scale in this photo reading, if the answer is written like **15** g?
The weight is **2700** g
